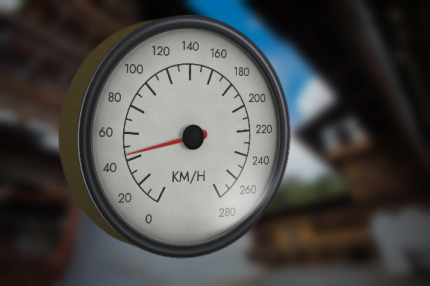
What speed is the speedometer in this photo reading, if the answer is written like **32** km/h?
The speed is **45** km/h
